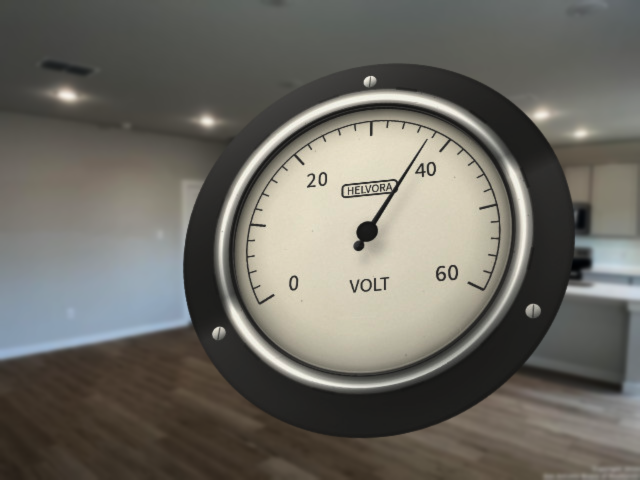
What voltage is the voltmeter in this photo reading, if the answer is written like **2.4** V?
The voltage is **38** V
